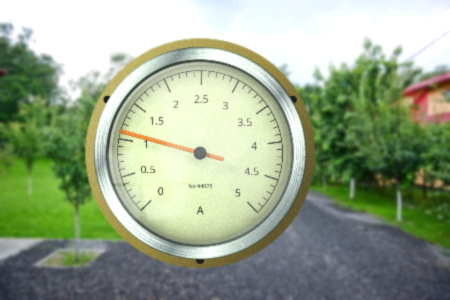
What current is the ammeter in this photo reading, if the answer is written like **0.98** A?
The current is **1.1** A
